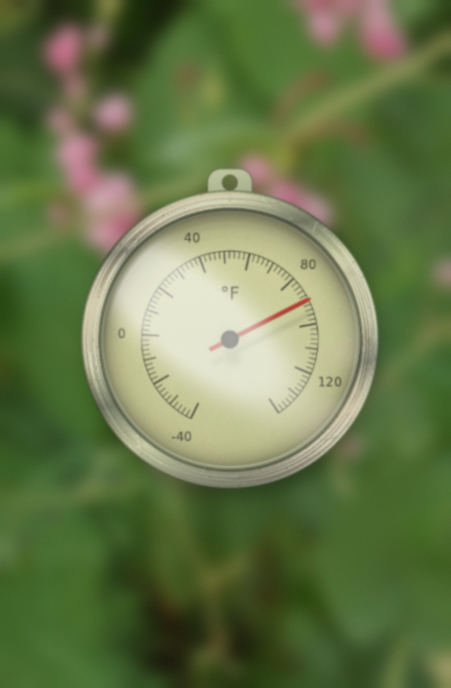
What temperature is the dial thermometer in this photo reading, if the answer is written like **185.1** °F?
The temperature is **90** °F
